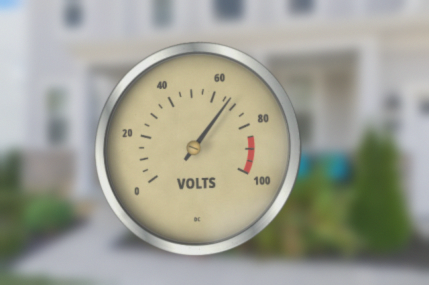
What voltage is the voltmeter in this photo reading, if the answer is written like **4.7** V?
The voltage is **67.5** V
